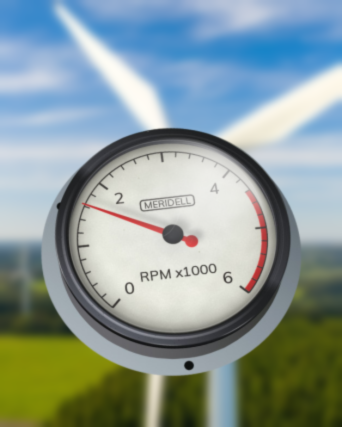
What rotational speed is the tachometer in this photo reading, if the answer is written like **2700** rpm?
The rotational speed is **1600** rpm
